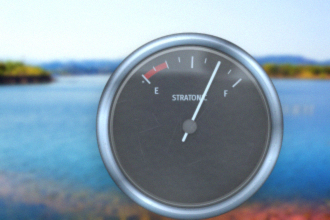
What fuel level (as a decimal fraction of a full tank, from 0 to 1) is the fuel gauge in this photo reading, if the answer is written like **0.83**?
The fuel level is **0.75**
